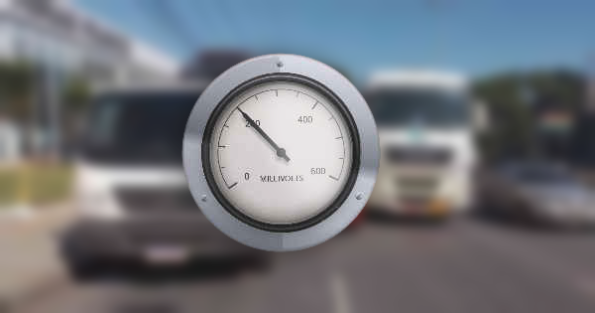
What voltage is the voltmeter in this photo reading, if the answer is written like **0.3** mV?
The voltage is **200** mV
